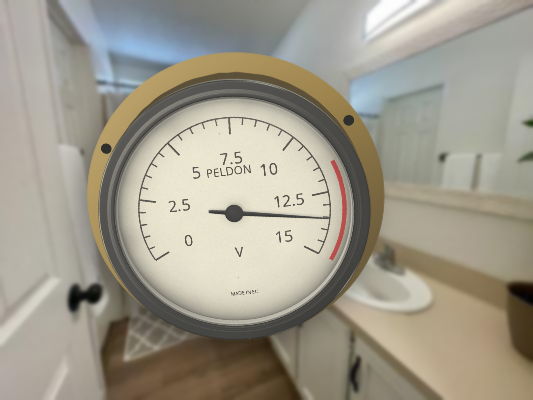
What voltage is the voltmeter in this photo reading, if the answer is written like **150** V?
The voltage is **13.5** V
